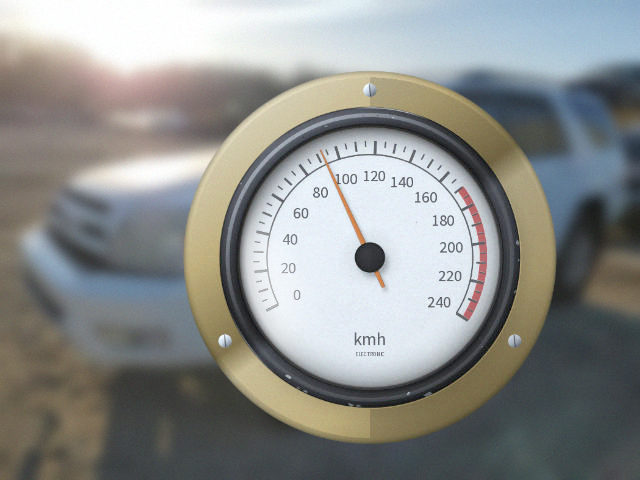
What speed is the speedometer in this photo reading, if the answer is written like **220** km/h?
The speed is **92.5** km/h
